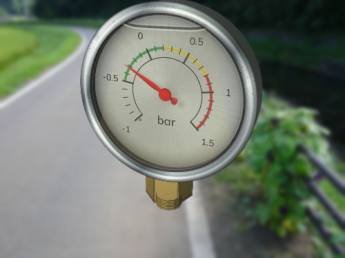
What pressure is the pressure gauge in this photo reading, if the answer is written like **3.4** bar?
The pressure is **-0.3** bar
